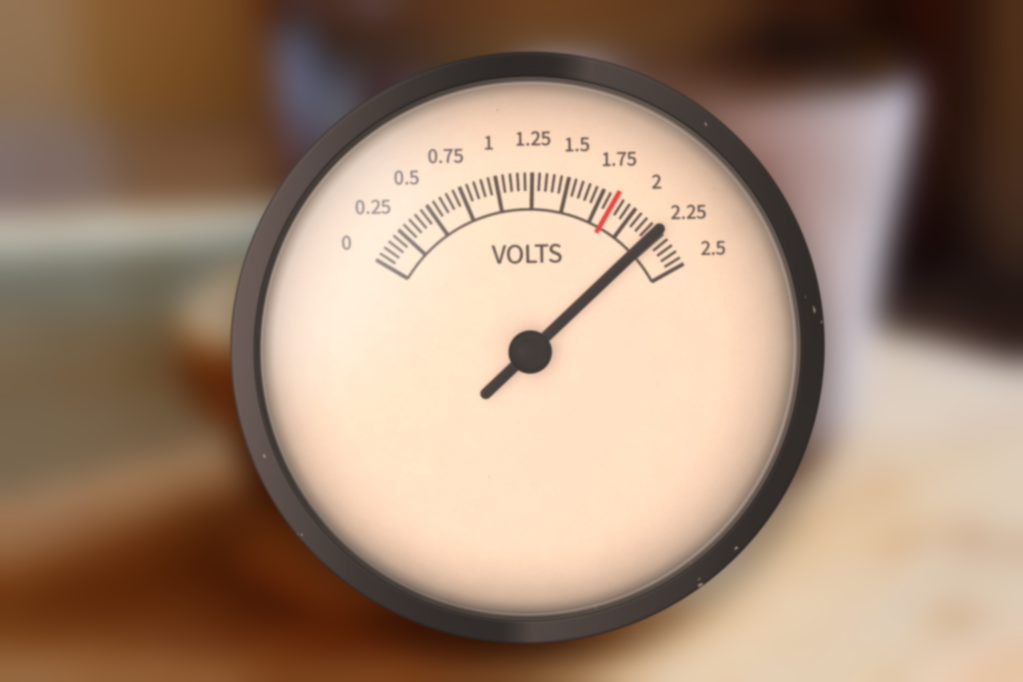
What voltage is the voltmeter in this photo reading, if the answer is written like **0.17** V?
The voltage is **2.2** V
